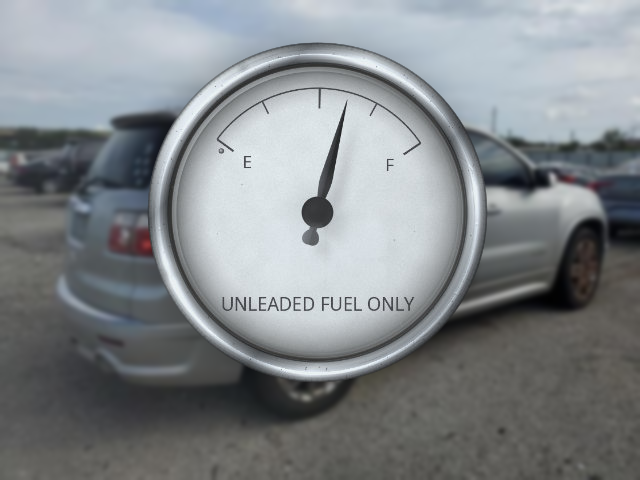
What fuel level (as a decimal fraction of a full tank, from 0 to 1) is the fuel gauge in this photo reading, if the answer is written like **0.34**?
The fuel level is **0.625**
